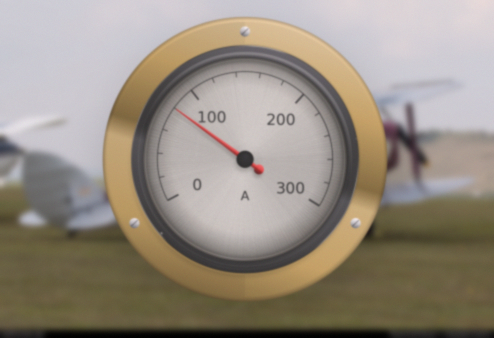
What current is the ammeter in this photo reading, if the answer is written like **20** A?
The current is **80** A
